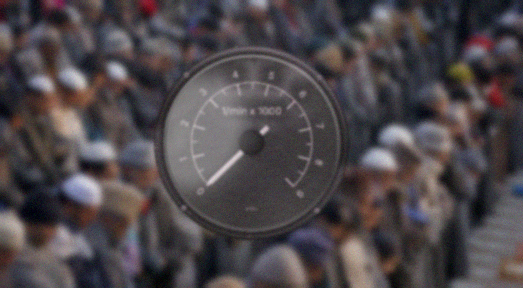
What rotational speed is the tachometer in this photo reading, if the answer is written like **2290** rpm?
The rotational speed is **0** rpm
